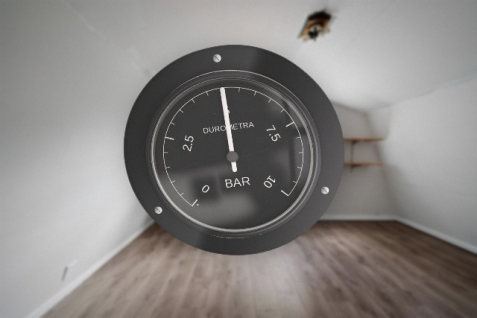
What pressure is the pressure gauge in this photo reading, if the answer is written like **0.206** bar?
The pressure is **5** bar
